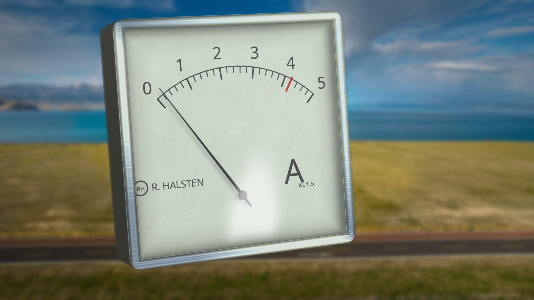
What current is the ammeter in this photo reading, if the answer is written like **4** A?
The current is **0.2** A
